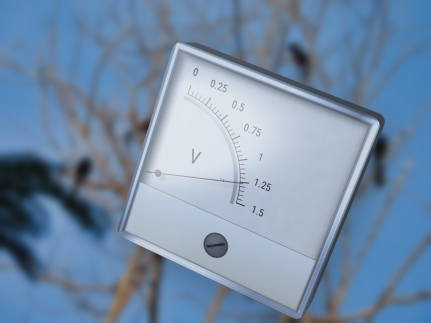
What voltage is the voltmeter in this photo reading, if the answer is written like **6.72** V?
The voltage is **1.25** V
